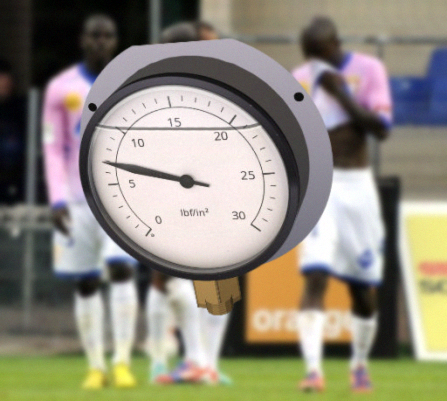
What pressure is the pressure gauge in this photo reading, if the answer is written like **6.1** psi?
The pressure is **7** psi
